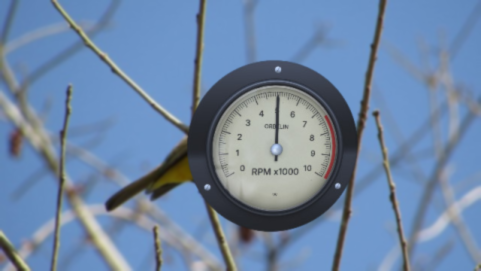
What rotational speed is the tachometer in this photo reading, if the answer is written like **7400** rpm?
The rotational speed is **5000** rpm
